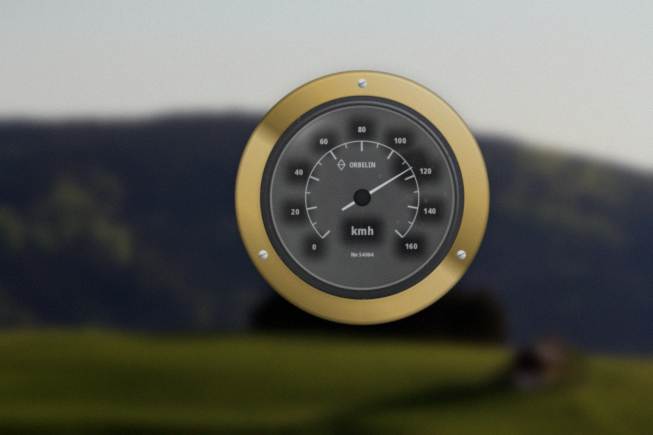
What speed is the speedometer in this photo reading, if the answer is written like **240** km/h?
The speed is **115** km/h
